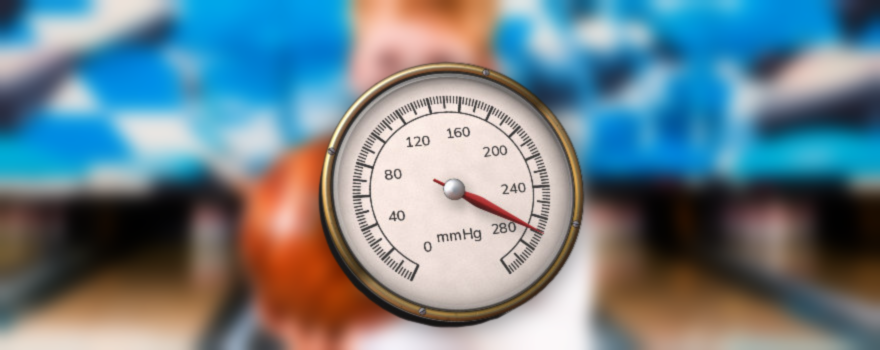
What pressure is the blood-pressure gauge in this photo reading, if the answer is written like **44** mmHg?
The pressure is **270** mmHg
